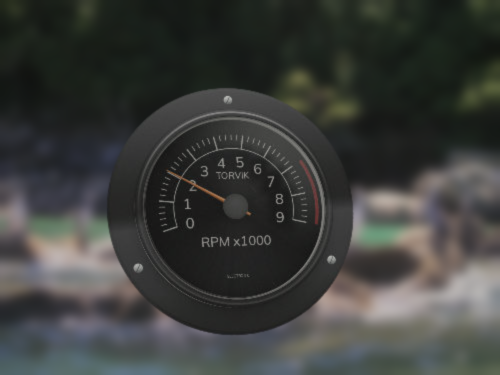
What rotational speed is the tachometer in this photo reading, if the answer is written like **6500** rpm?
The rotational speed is **2000** rpm
